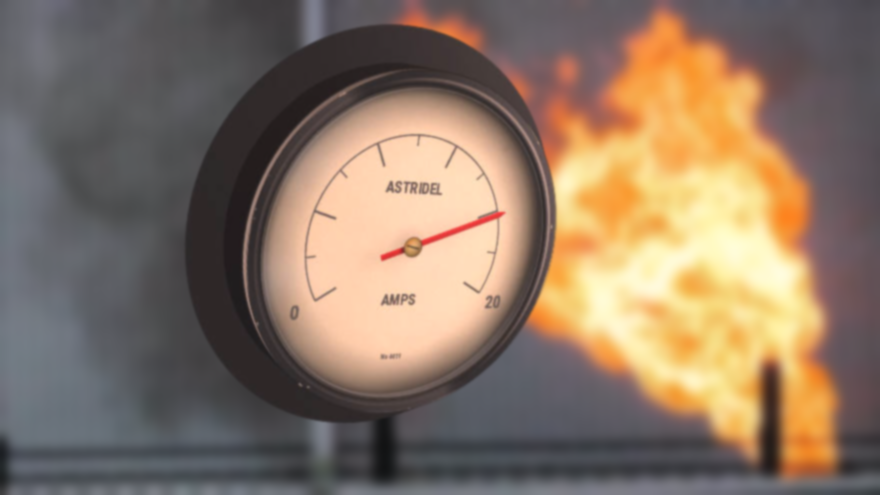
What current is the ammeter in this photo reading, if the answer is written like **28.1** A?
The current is **16** A
